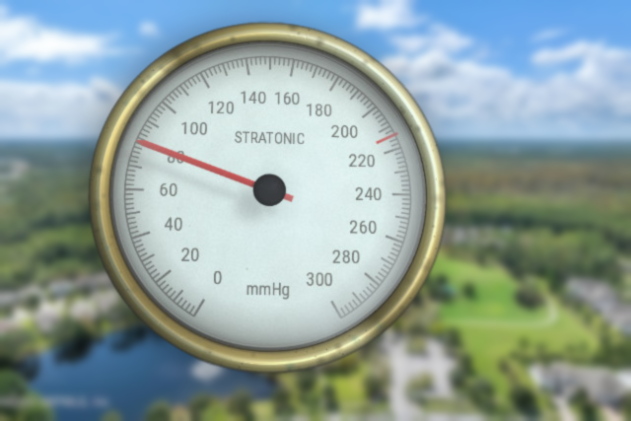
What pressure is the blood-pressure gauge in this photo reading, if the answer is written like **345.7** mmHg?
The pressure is **80** mmHg
